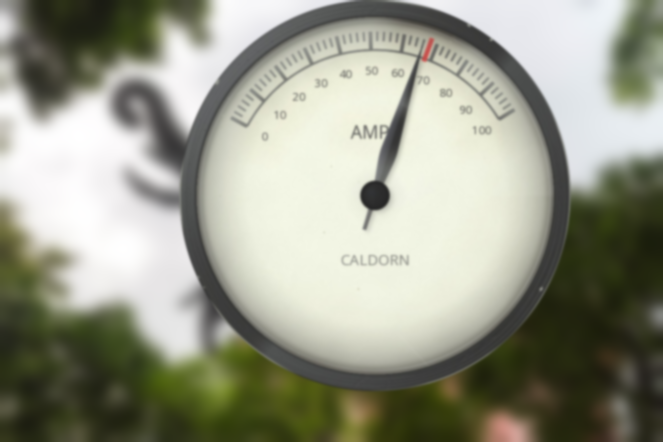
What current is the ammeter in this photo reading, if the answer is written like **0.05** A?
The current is **66** A
